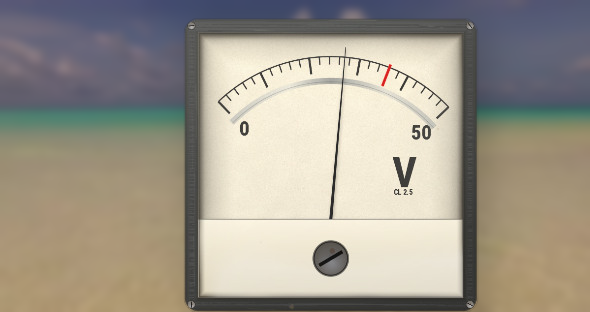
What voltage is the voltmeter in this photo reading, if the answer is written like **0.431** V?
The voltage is **27** V
